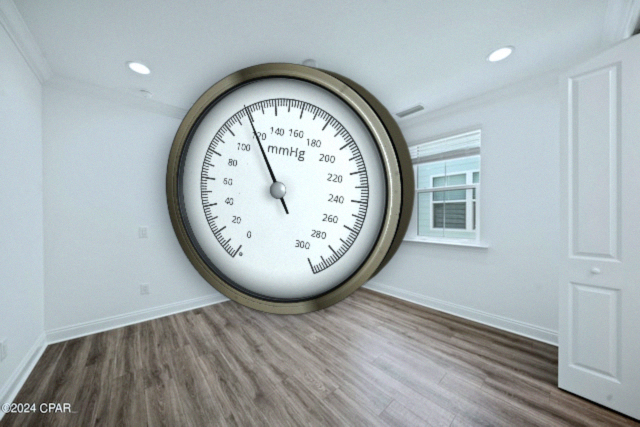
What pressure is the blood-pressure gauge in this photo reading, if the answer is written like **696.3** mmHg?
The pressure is **120** mmHg
